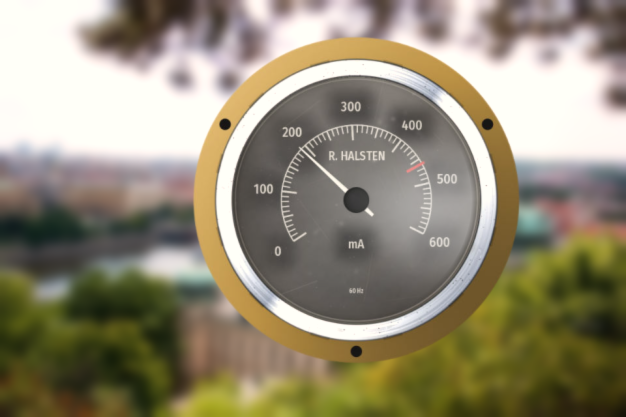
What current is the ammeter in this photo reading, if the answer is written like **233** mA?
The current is **190** mA
